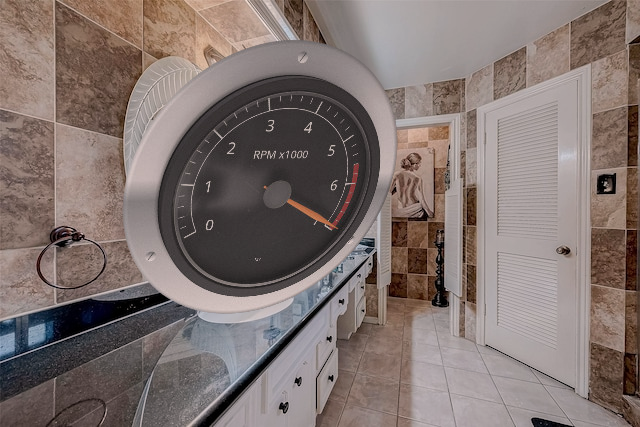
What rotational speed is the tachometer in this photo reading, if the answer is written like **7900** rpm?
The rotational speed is **6900** rpm
